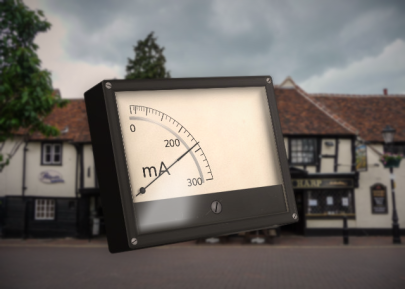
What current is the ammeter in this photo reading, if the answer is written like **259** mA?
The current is **240** mA
